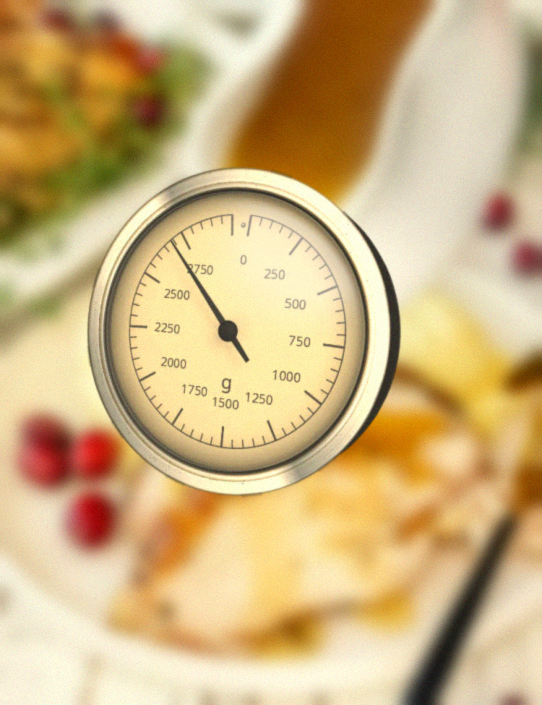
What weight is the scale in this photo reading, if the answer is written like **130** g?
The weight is **2700** g
